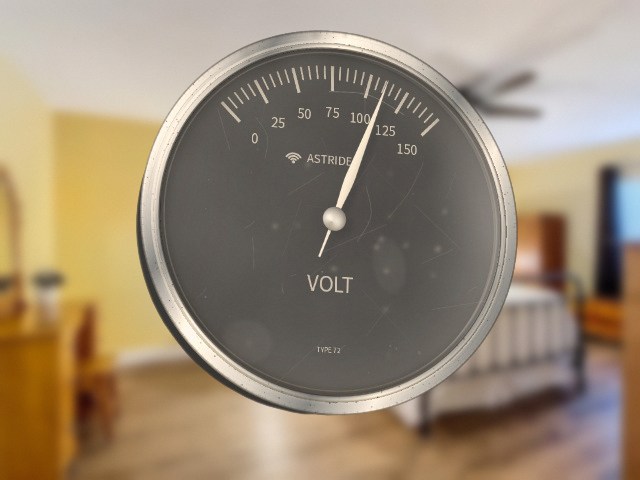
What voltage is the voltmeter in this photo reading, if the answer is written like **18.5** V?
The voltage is **110** V
